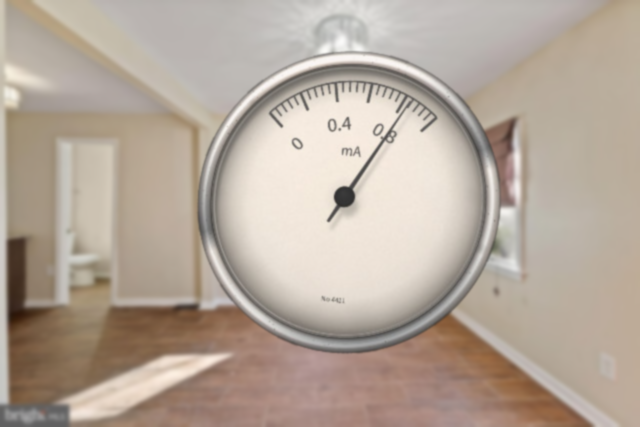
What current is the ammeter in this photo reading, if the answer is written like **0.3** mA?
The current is **0.84** mA
